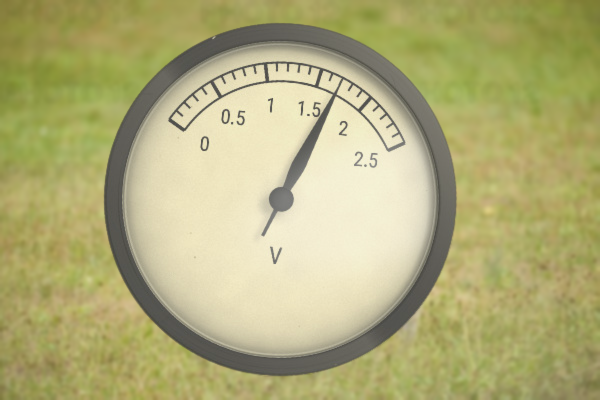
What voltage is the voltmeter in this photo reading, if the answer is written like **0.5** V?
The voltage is **1.7** V
